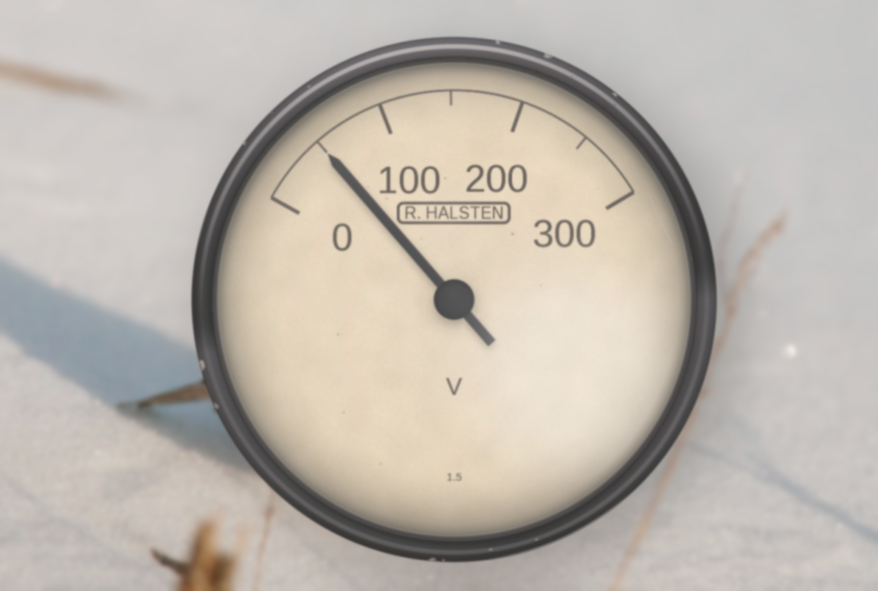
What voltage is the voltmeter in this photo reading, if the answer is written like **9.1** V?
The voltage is **50** V
